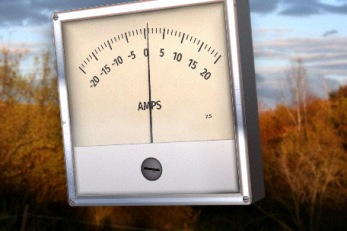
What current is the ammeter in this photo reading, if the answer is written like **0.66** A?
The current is **1** A
